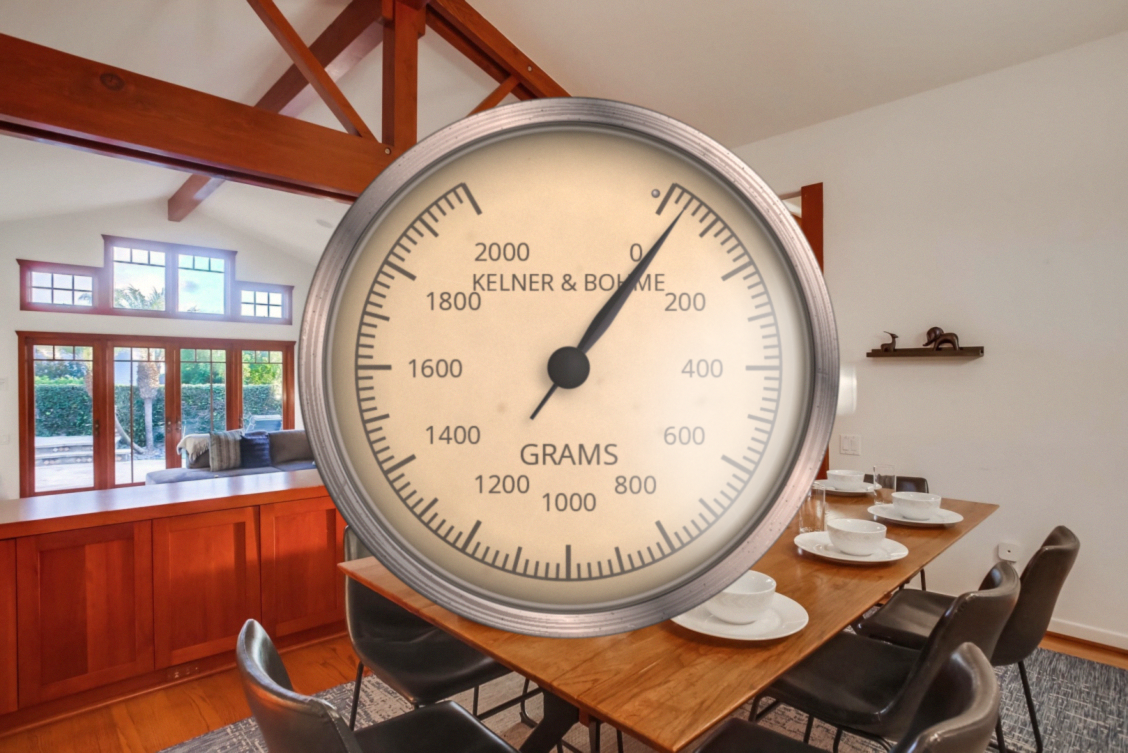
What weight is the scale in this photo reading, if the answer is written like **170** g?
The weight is **40** g
